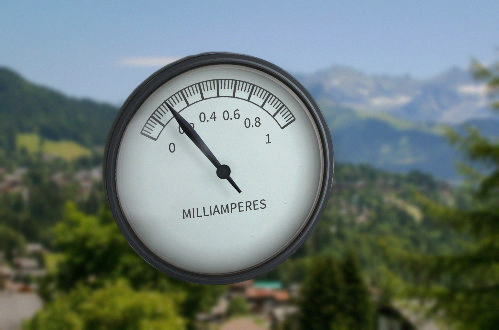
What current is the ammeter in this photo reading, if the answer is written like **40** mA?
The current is **0.2** mA
